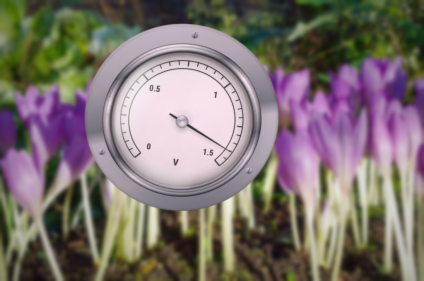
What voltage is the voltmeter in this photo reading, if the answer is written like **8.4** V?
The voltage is **1.4** V
